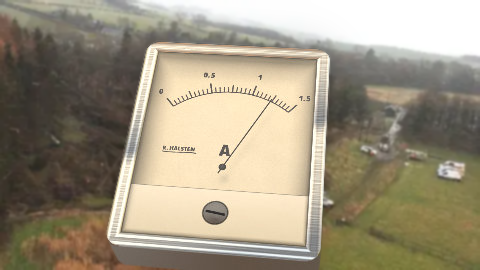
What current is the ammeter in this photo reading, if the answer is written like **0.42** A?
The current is **1.25** A
